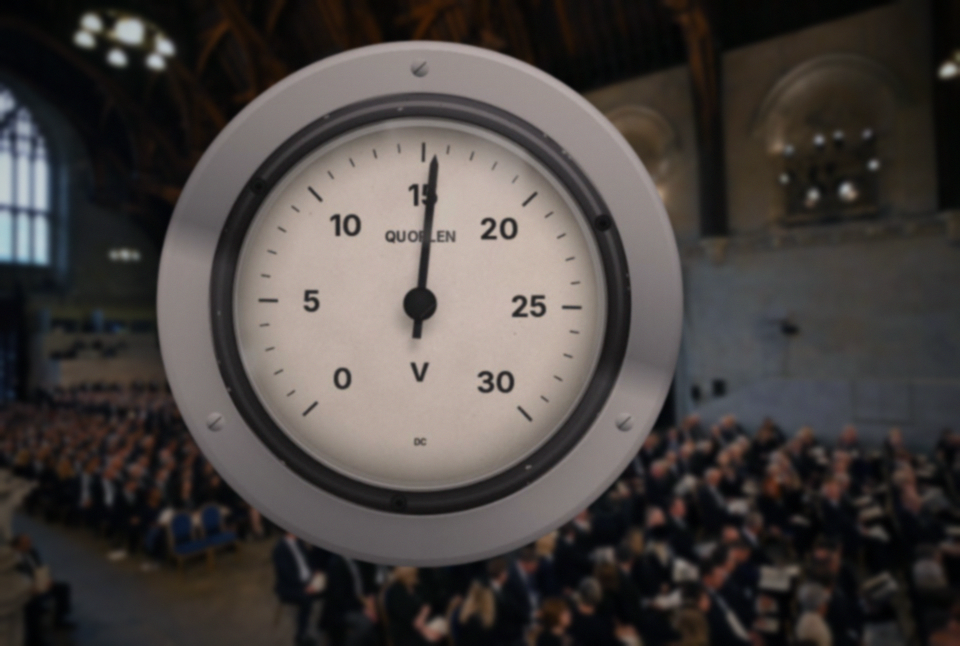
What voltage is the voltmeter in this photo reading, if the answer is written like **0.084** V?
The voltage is **15.5** V
